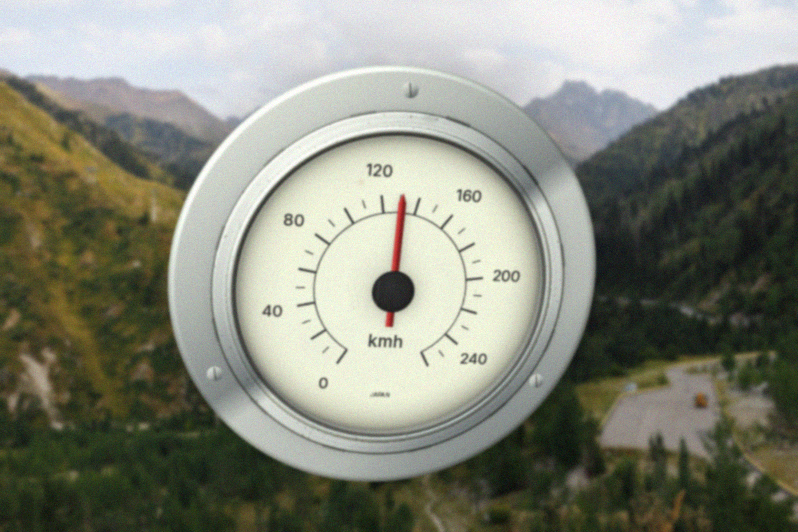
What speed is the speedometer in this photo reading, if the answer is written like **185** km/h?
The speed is **130** km/h
